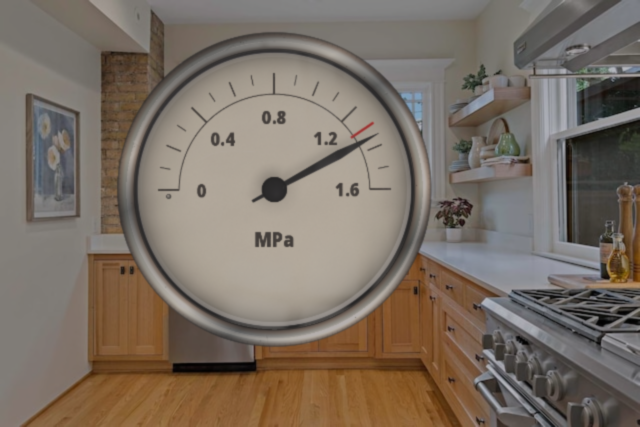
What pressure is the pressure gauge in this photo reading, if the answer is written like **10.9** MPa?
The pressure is **1.35** MPa
